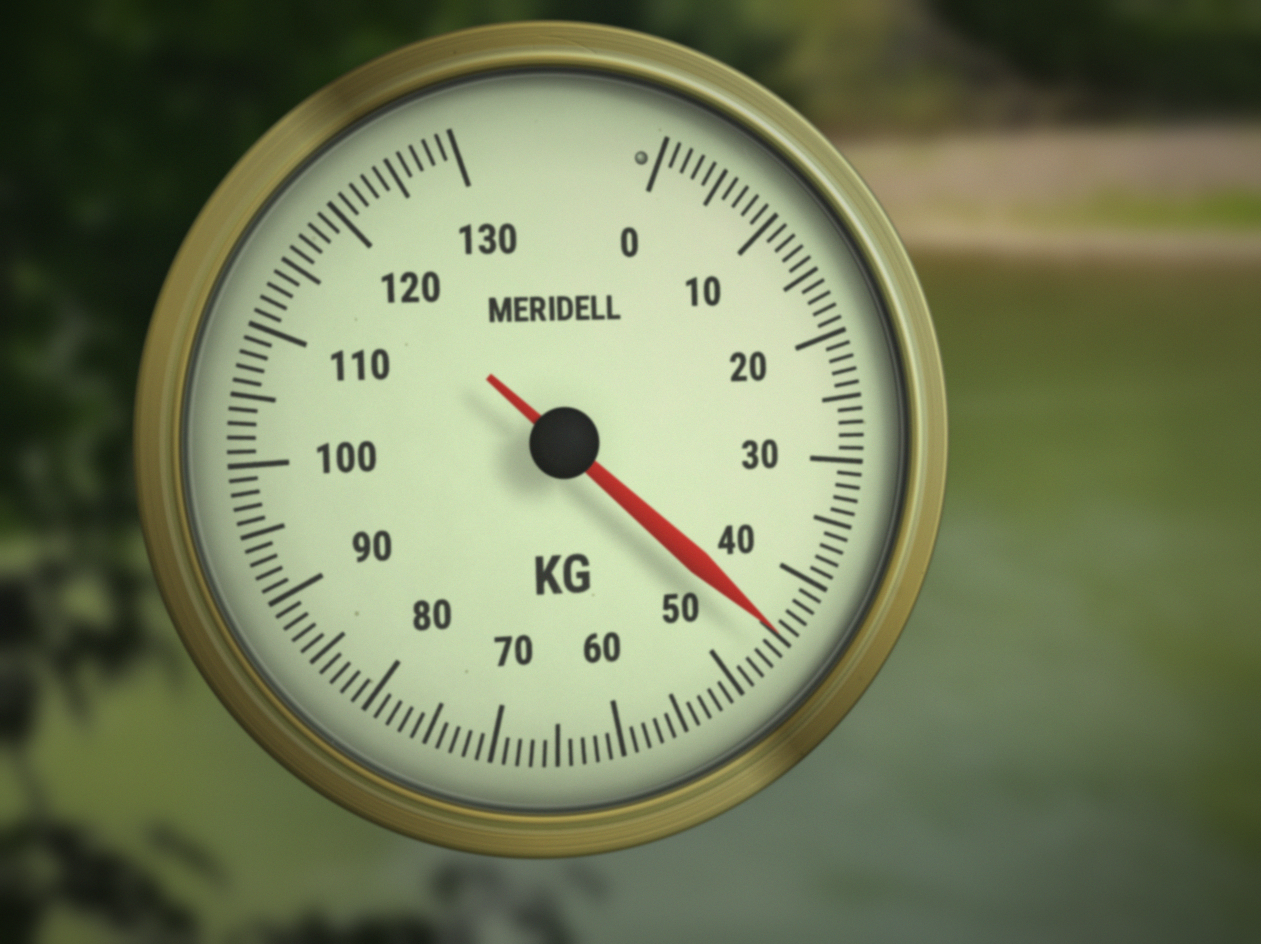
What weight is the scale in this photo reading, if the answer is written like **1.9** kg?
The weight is **45** kg
